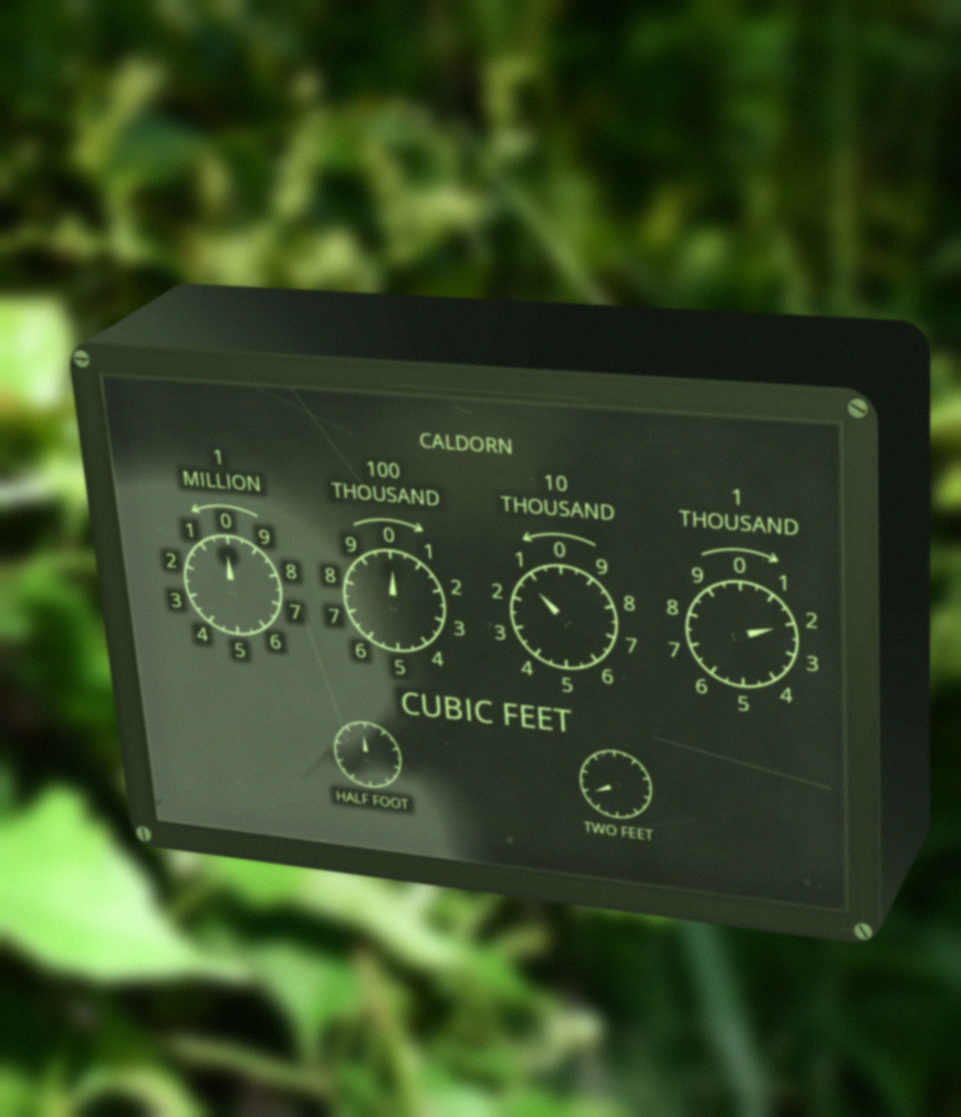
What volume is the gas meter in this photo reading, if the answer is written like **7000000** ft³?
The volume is **1200** ft³
